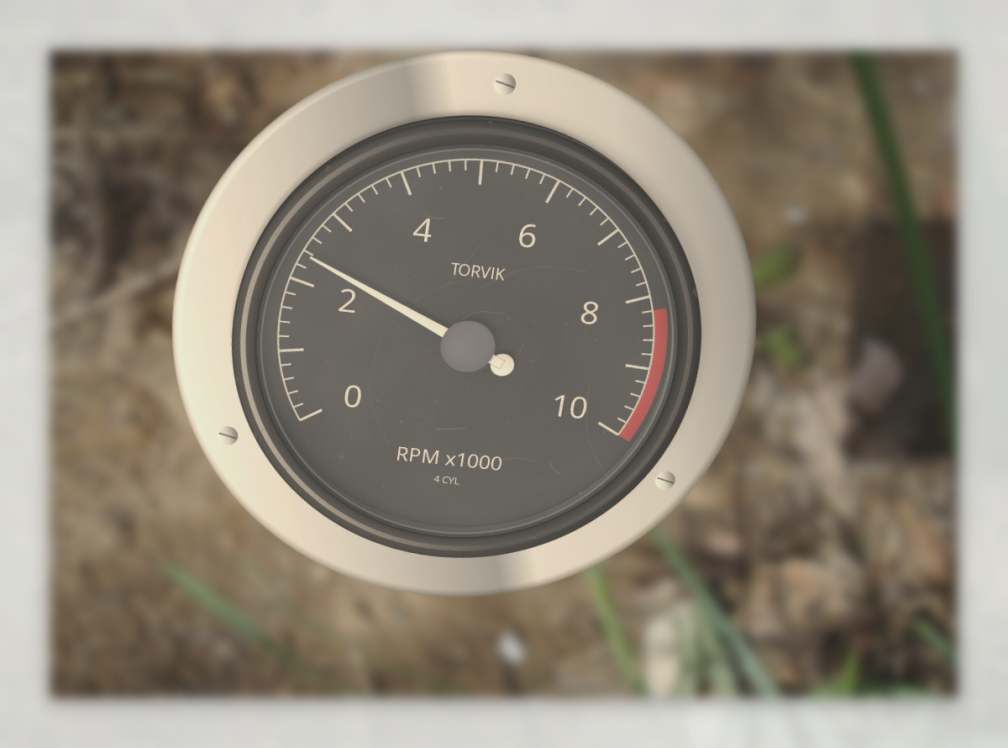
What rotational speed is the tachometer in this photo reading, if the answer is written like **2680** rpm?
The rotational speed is **2400** rpm
